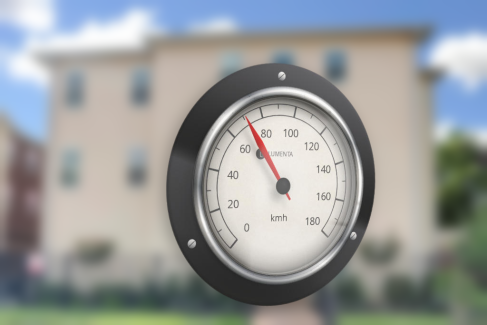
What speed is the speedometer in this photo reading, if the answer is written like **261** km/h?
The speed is **70** km/h
